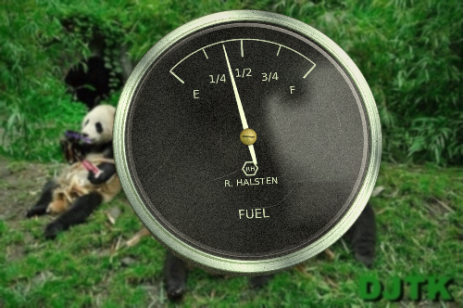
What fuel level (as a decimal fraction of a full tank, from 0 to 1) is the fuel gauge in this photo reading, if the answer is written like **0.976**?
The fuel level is **0.375**
